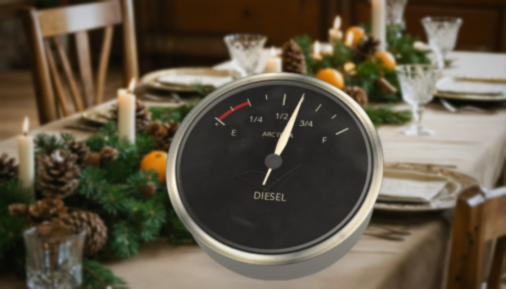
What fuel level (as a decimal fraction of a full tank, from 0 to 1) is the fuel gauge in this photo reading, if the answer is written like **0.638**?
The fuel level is **0.625**
